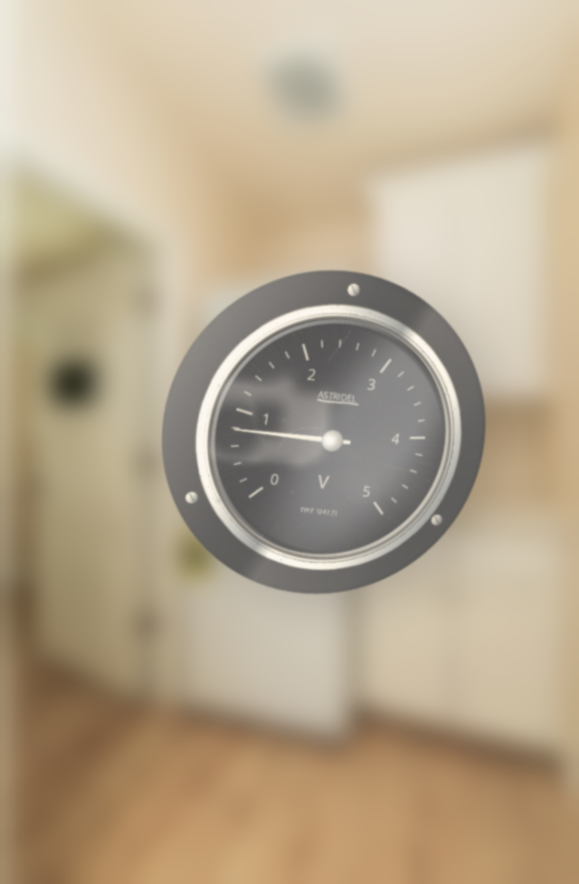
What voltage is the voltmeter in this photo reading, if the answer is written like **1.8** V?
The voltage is **0.8** V
